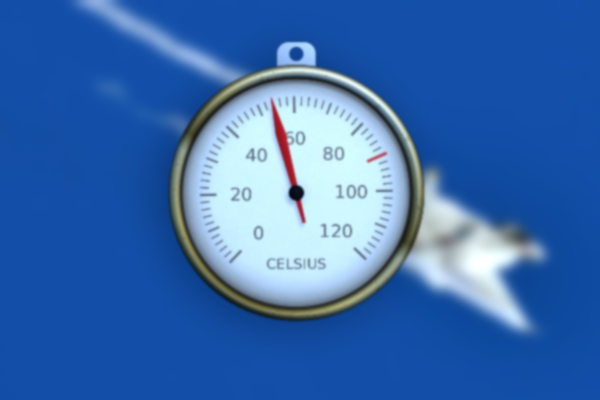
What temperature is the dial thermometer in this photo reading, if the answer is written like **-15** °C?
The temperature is **54** °C
